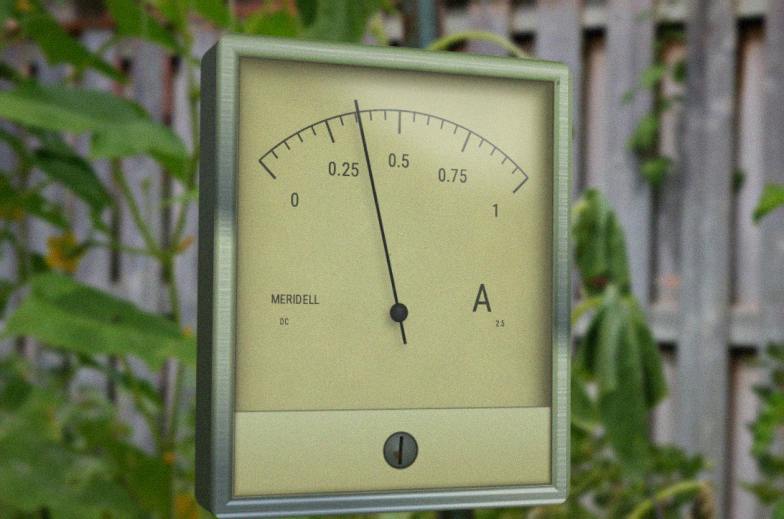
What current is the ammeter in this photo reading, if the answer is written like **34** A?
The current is **0.35** A
